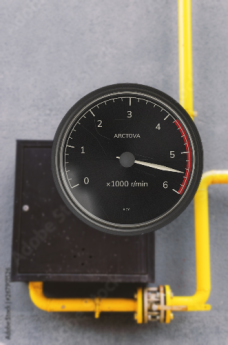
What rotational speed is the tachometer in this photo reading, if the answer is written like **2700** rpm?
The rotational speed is **5500** rpm
